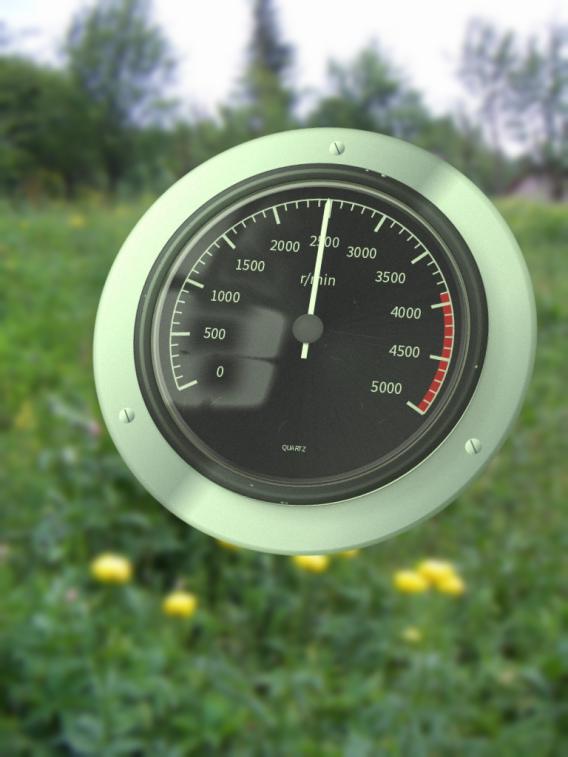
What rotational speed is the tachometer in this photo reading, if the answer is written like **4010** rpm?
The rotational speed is **2500** rpm
